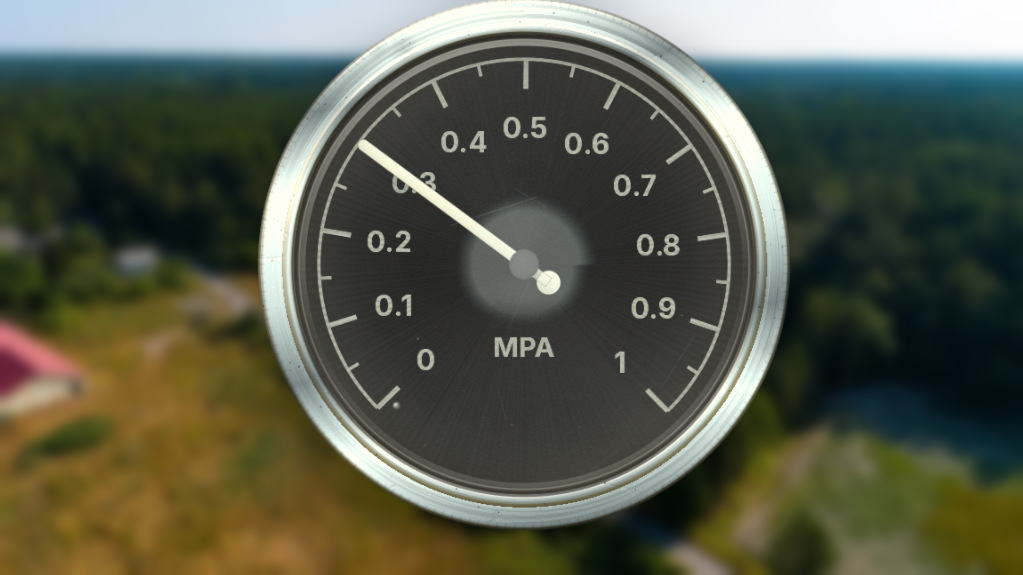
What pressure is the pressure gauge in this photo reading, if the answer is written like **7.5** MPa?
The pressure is **0.3** MPa
